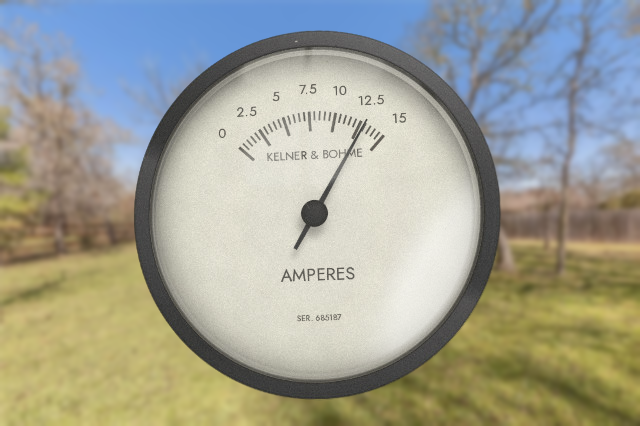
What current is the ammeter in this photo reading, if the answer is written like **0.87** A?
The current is **13** A
